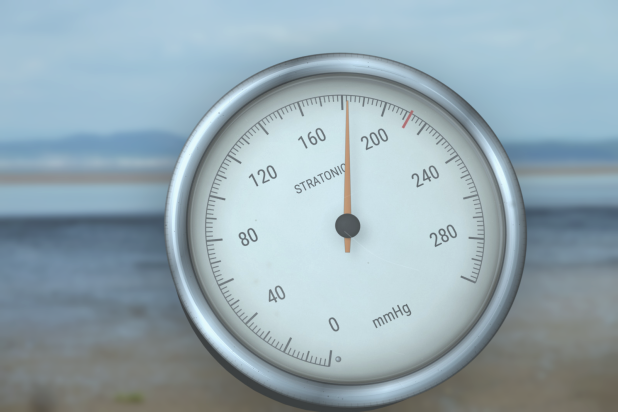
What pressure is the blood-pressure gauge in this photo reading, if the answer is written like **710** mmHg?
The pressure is **182** mmHg
